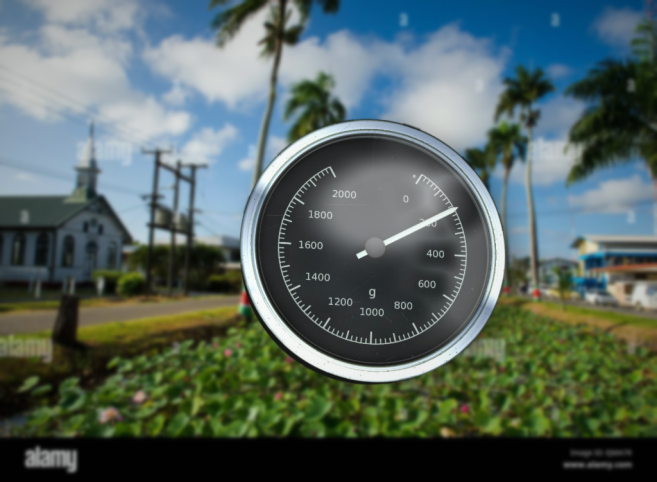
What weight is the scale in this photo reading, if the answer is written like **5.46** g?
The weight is **200** g
